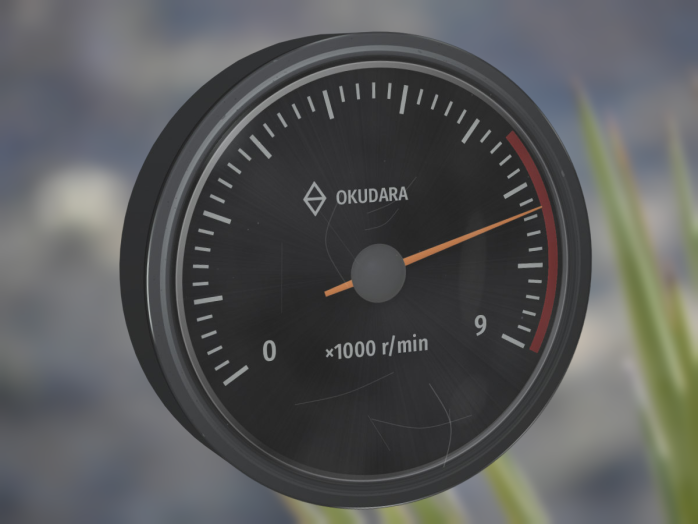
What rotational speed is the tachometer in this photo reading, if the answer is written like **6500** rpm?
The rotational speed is **7300** rpm
